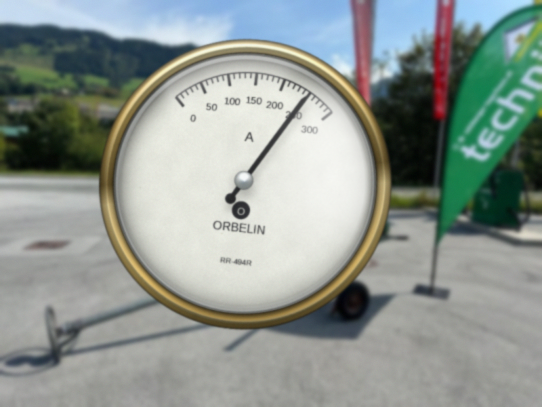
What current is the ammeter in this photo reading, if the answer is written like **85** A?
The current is **250** A
